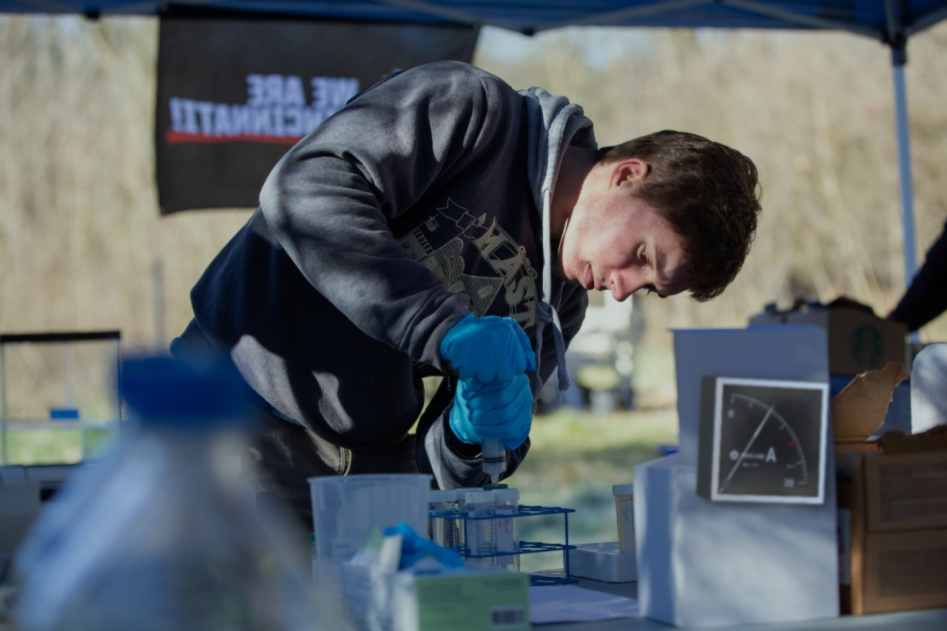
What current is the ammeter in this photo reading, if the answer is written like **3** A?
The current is **10** A
